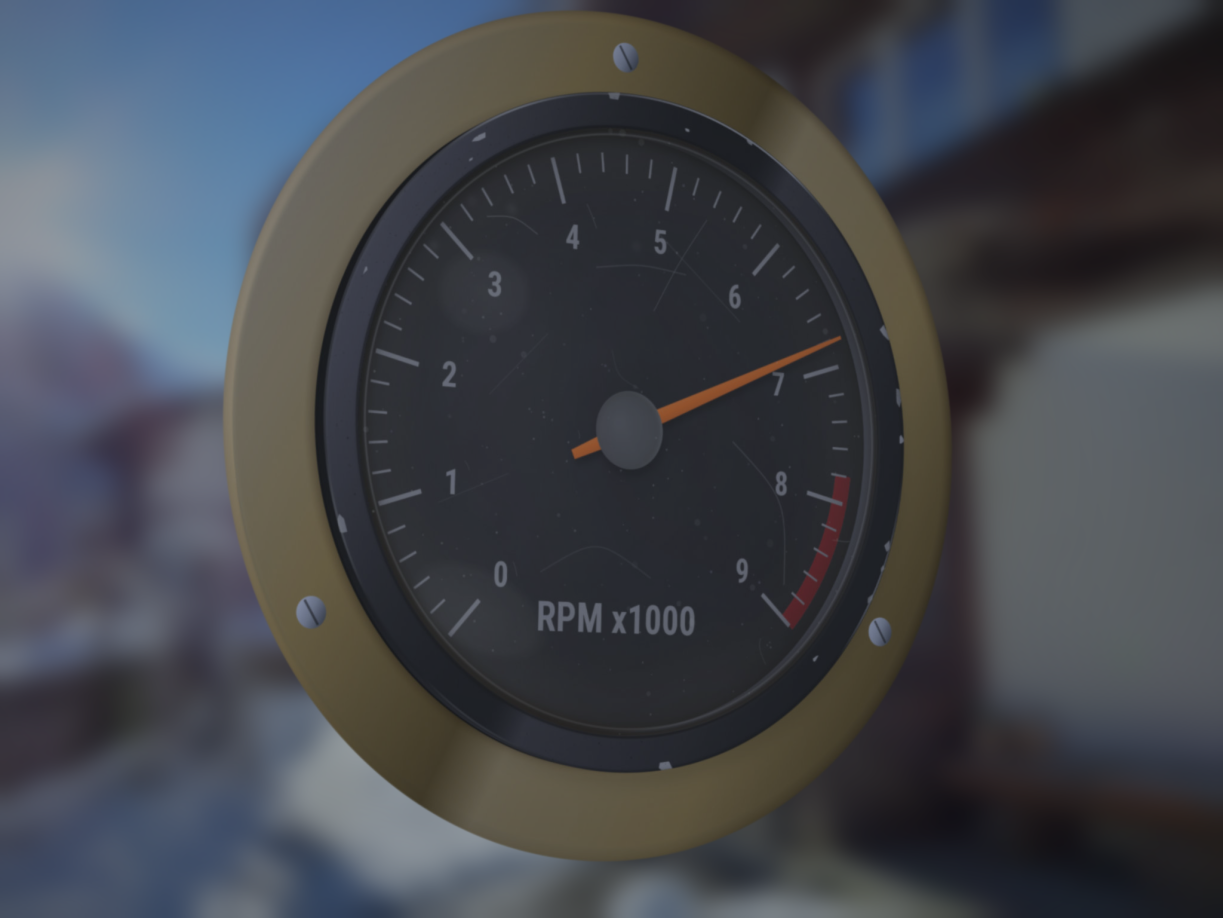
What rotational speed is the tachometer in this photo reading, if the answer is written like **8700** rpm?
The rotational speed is **6800** rpm
